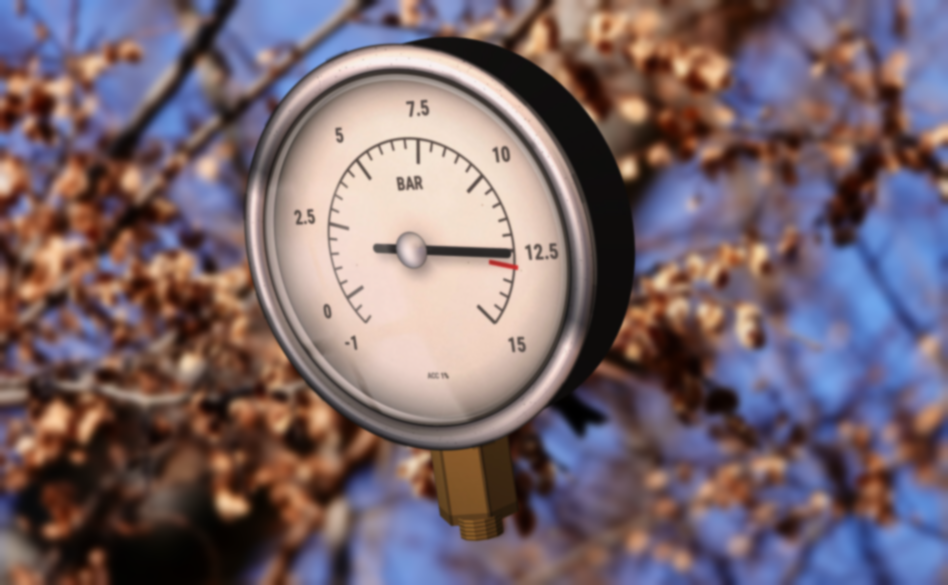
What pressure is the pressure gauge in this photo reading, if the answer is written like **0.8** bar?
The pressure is **12.5** bar
